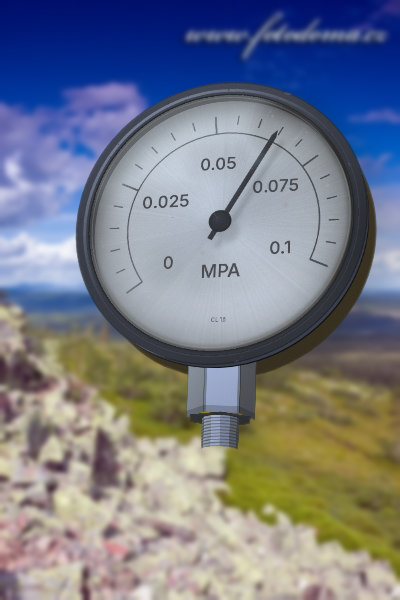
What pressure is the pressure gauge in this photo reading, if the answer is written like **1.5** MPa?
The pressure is **0.065** MPa
